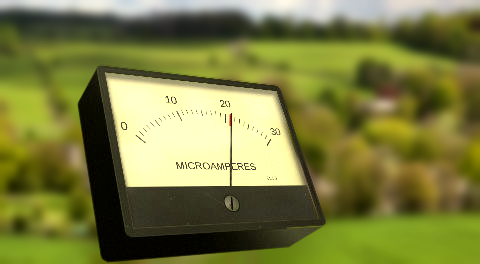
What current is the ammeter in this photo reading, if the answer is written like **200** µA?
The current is **21** µA
